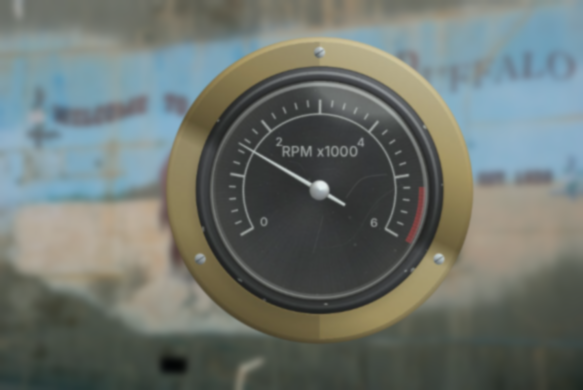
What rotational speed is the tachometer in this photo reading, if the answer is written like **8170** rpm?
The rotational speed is **1500** rpm
